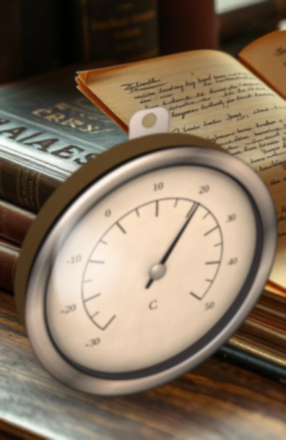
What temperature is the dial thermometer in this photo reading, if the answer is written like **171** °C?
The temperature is **20** °C
